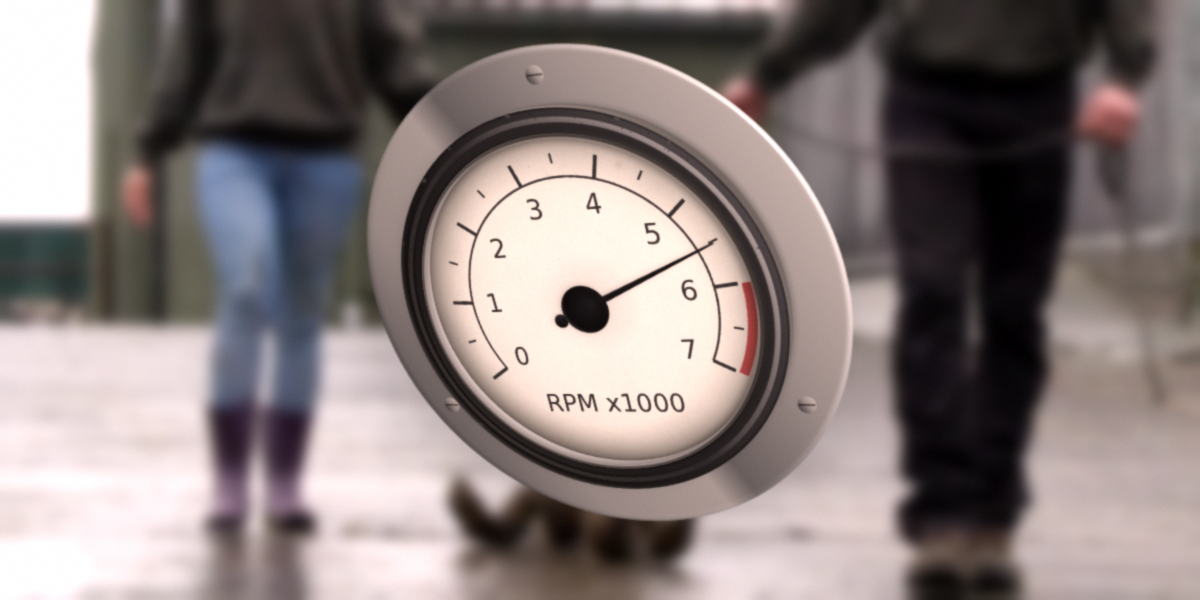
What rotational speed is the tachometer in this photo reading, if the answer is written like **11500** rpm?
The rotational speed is **5500** rpm
